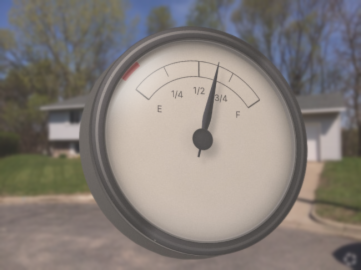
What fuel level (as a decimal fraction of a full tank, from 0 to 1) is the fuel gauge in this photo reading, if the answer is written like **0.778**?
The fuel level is **0.625**
